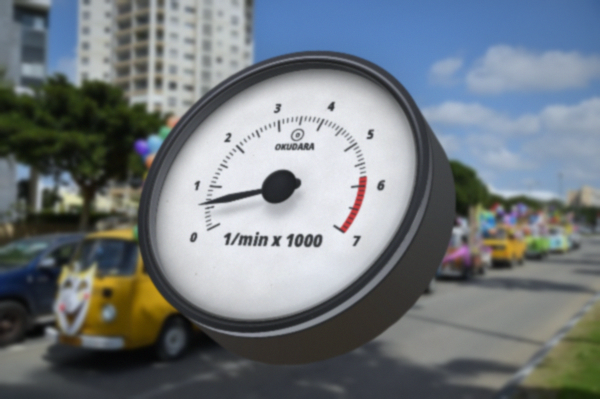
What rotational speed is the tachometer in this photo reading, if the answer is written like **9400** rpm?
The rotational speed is **500** rpm
